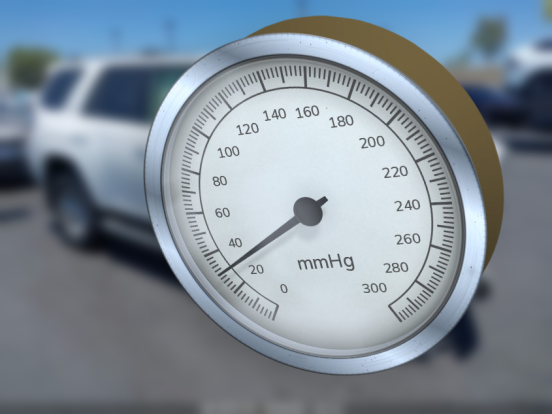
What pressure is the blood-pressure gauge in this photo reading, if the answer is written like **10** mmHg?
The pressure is **30** mmHg
